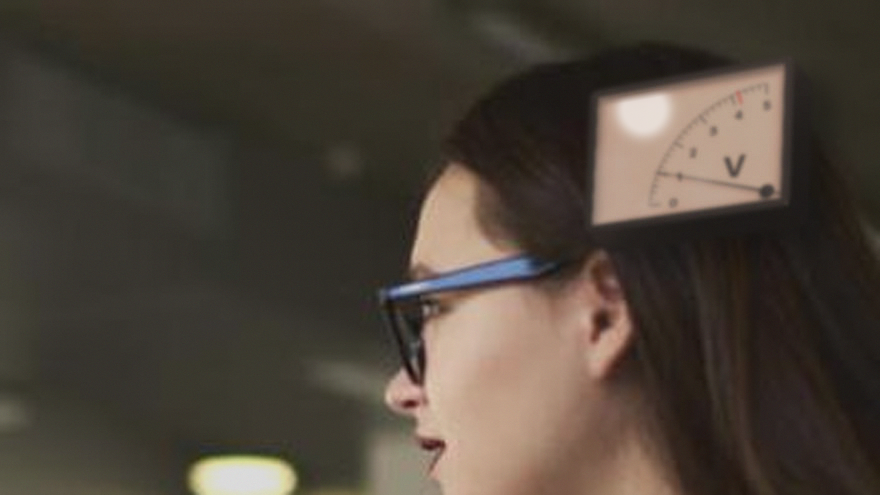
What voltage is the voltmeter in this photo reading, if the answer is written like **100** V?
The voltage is **1** V
